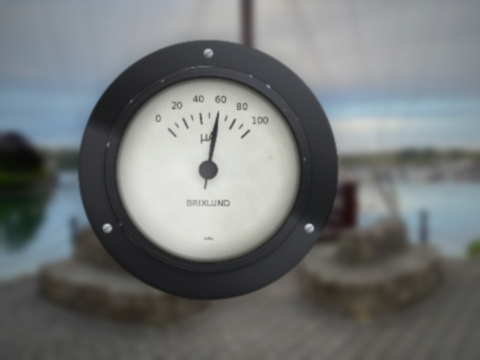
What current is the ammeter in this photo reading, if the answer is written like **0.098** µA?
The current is **60** µA
